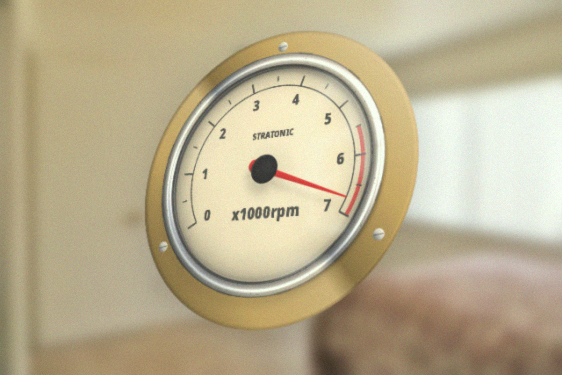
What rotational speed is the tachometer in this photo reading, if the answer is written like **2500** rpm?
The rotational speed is **6750** rpm
